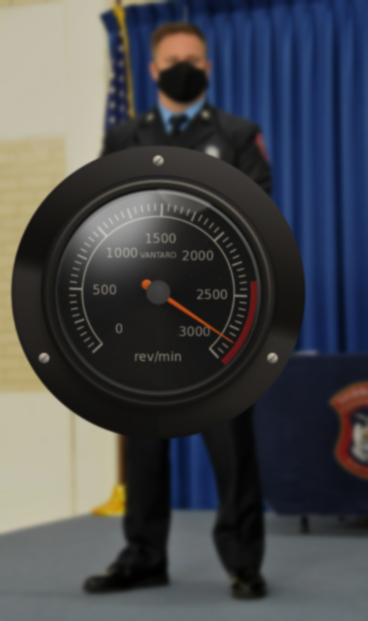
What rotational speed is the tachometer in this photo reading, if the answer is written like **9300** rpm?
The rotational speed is **2850** rpm
